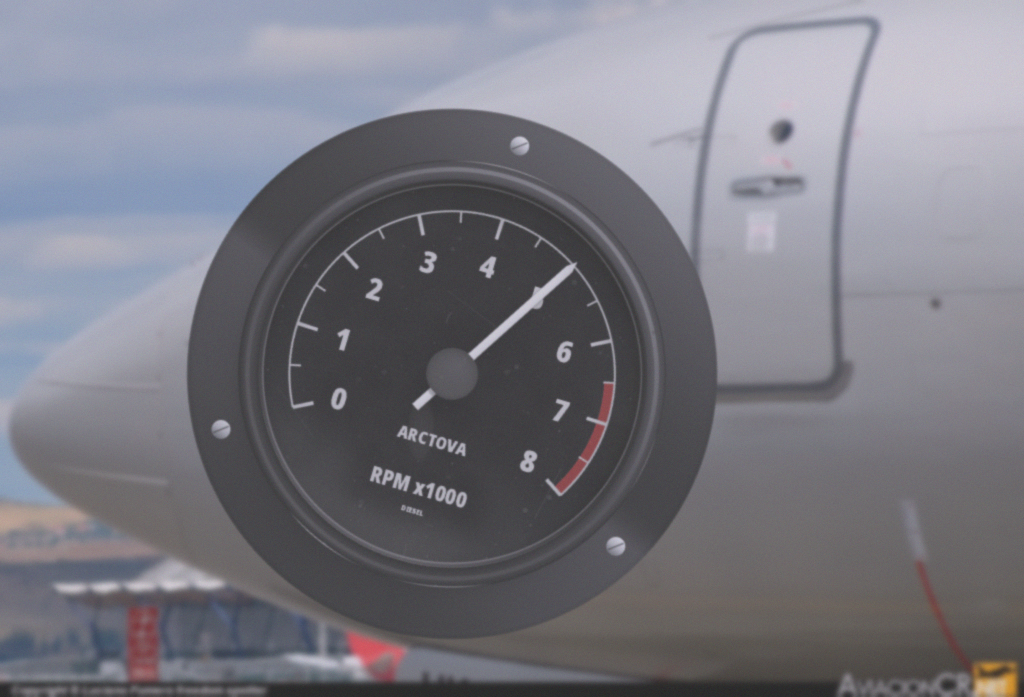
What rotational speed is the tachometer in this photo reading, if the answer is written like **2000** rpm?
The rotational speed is **5000** rpm
